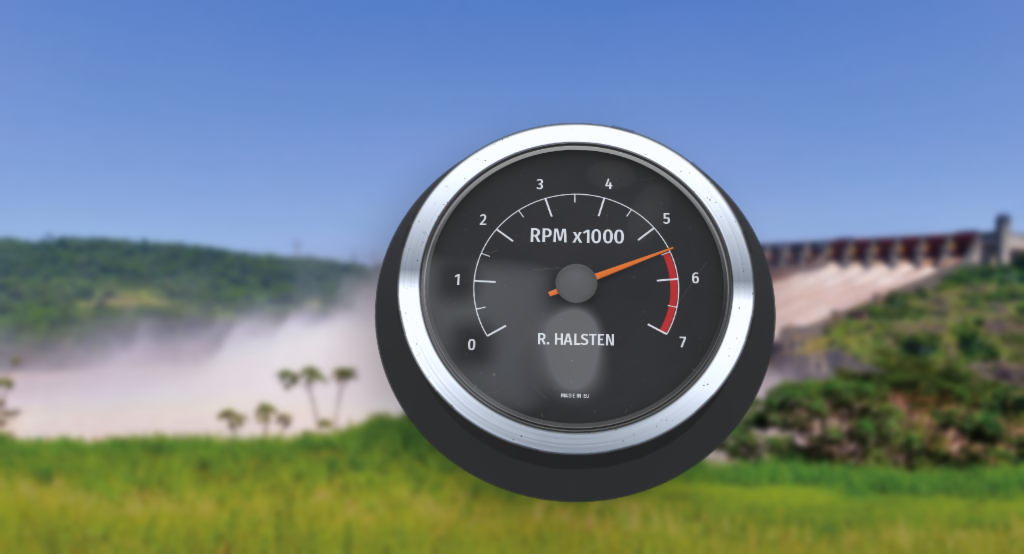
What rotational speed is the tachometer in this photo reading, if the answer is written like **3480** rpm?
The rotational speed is **5500** rpm
